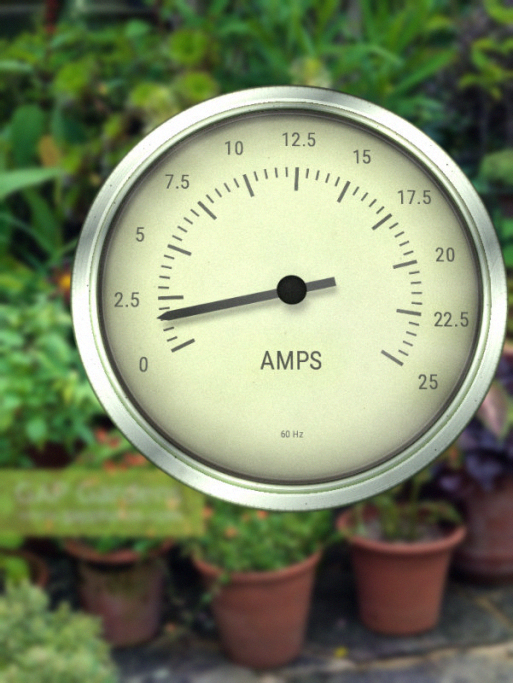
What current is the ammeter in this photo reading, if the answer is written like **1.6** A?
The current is **1.5** A
